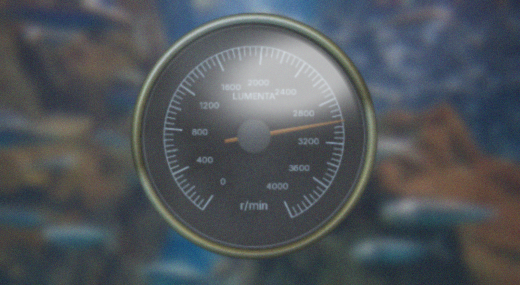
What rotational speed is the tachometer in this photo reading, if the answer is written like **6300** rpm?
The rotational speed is **3000** rpm
